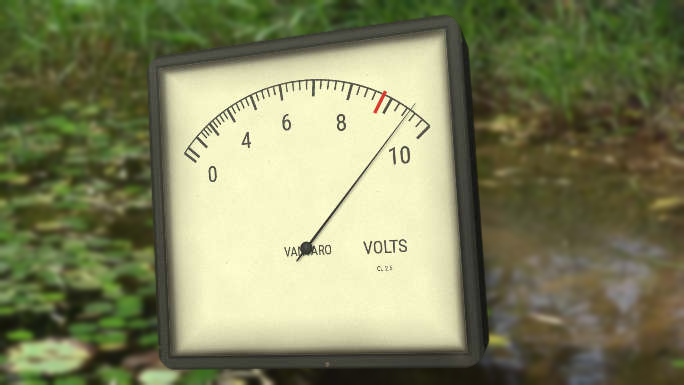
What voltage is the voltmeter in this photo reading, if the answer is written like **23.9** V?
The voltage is **9.5** V
